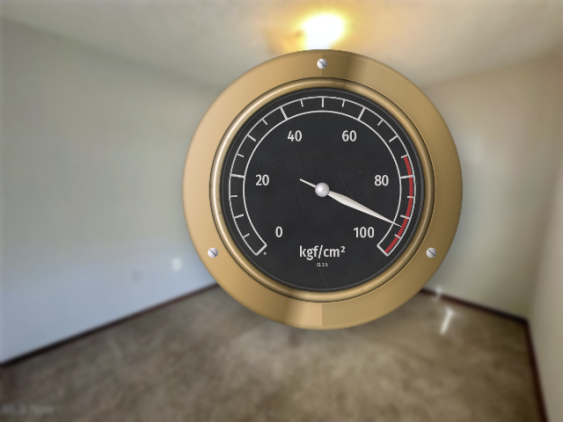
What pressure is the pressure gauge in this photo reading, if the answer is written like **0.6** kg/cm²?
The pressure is **92.5** kg/cm²
